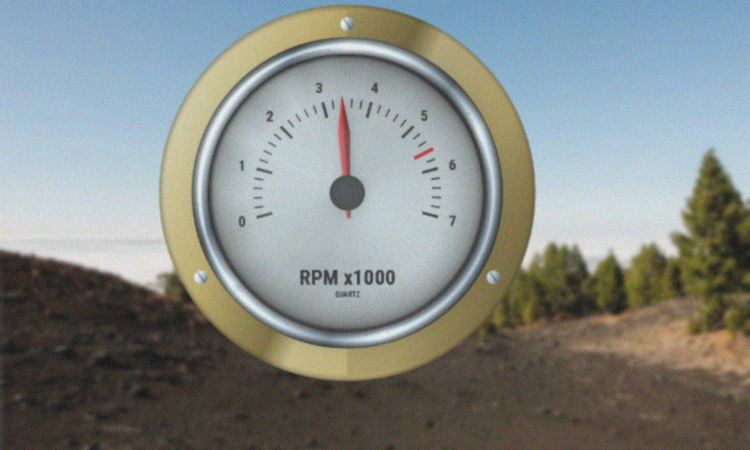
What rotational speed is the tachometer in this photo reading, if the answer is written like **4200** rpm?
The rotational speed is **3400** rpm
